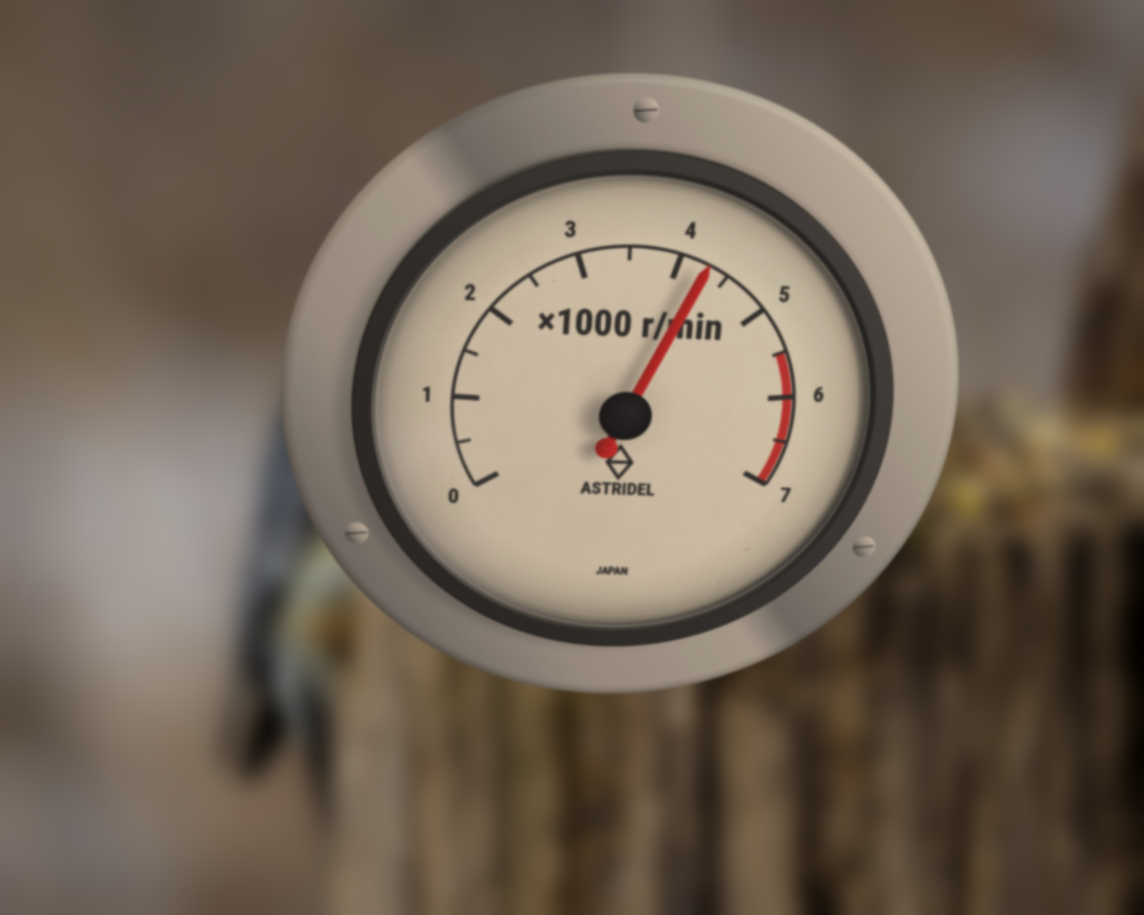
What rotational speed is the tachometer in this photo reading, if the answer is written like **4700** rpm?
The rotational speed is **4250** rpm
